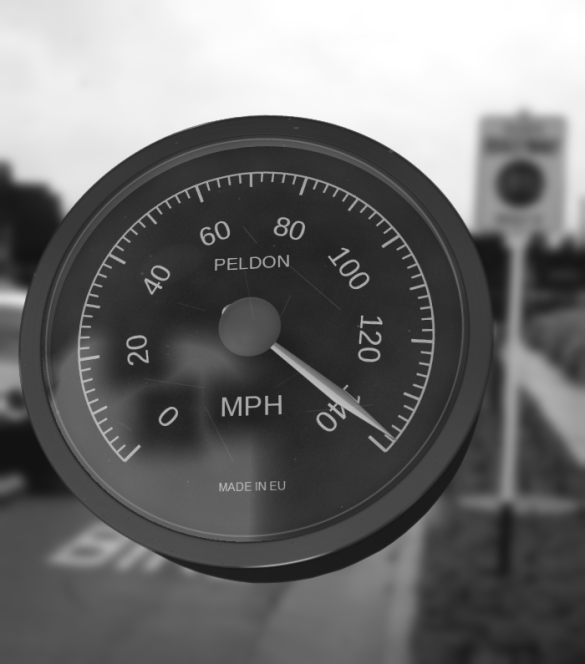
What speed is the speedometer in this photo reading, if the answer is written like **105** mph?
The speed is **138** mph
